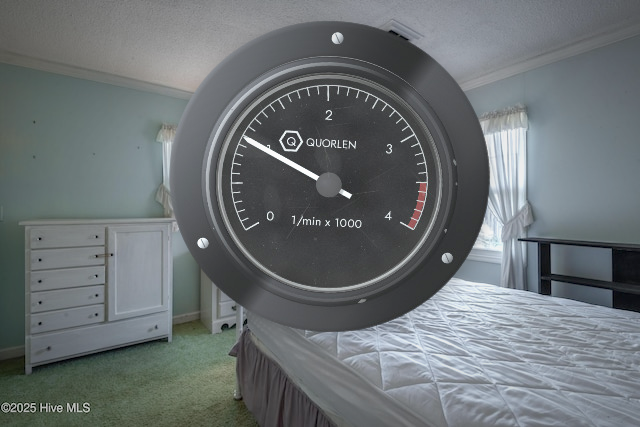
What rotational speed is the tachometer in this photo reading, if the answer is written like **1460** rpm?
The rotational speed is **1000** rpm
